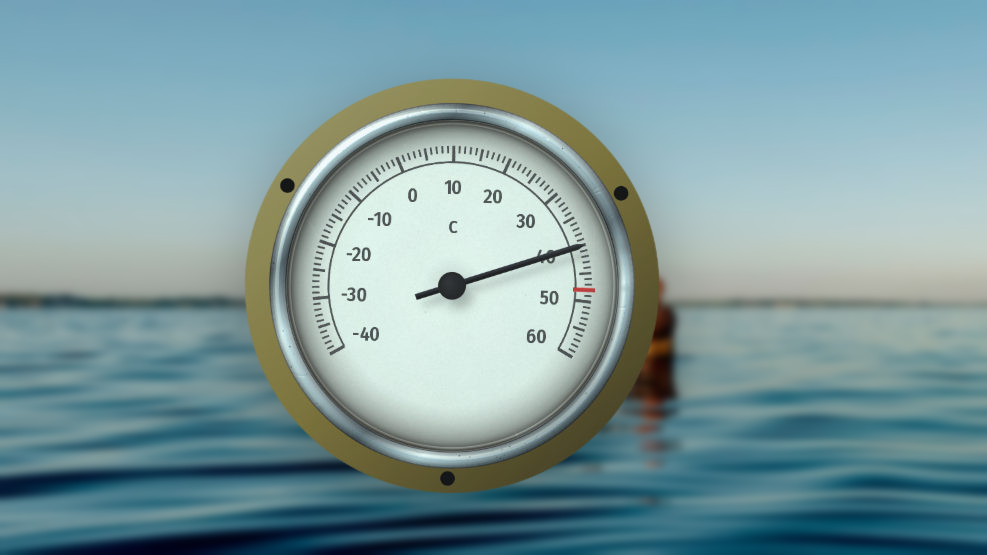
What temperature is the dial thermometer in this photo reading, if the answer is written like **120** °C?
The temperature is **40** °C
